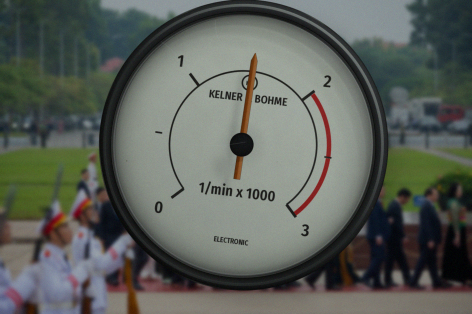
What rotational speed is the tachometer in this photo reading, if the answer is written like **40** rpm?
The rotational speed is **1500** rpm
